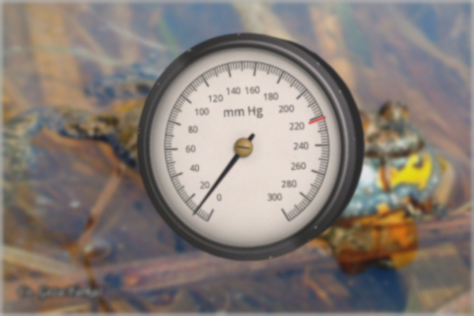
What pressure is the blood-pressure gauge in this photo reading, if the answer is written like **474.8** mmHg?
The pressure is **10** mmHg
